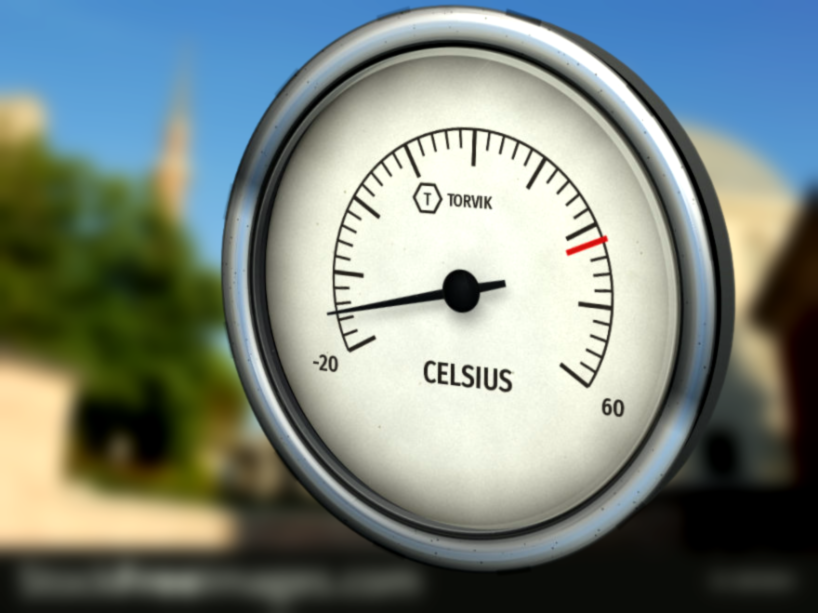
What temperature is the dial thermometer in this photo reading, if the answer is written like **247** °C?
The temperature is **-15** °C
